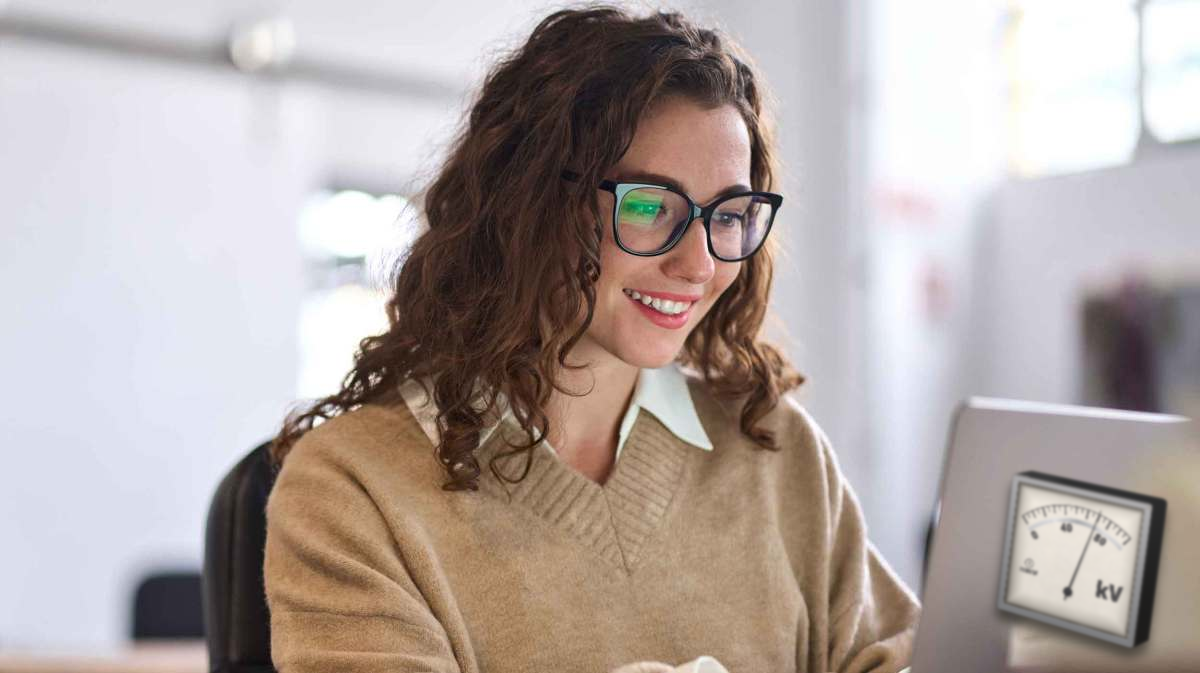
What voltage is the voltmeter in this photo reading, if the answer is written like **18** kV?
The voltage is **70** kV
